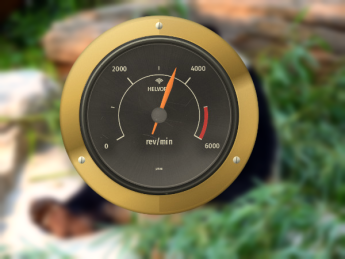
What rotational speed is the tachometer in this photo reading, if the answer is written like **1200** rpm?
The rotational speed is **3500** rpm
